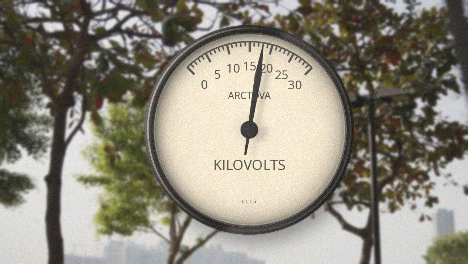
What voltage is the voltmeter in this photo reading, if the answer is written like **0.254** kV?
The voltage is **18** kV
